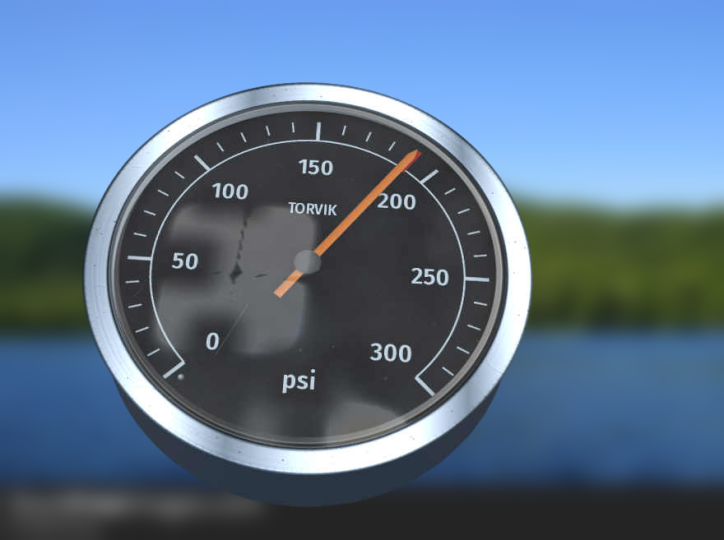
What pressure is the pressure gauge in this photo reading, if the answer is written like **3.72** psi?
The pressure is **190** psi
